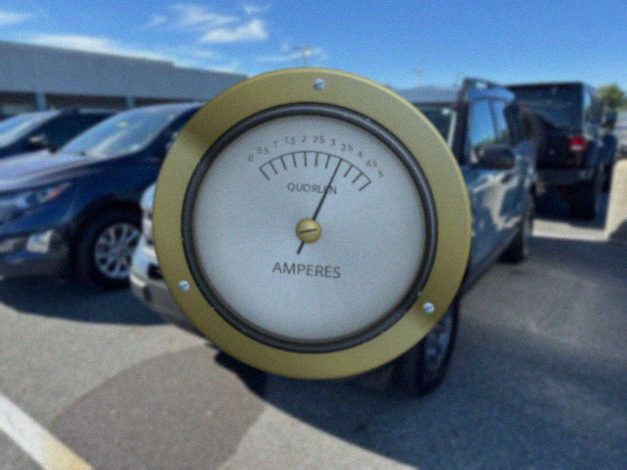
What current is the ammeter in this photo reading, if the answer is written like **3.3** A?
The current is **3.5** A
